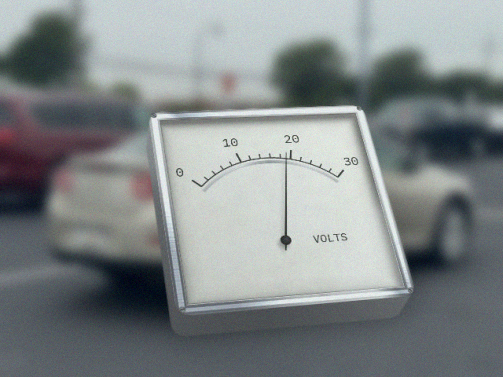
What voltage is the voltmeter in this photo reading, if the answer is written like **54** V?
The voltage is **19** V
